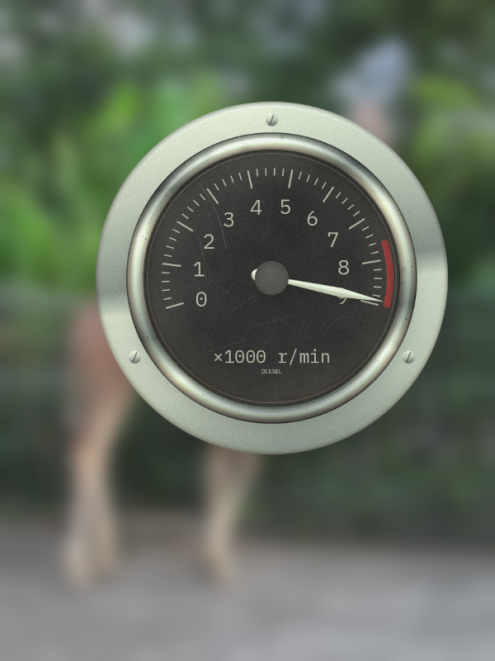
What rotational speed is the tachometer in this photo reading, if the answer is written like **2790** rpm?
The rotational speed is **8900** rpm
